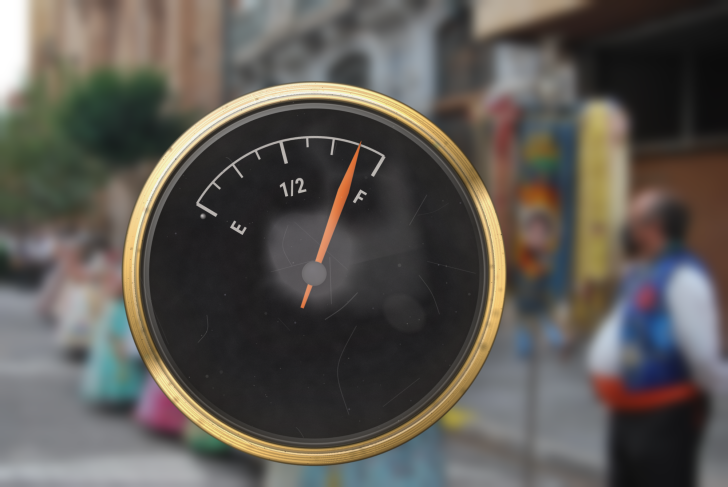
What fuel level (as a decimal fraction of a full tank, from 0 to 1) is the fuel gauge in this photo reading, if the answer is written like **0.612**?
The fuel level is **0.875**
